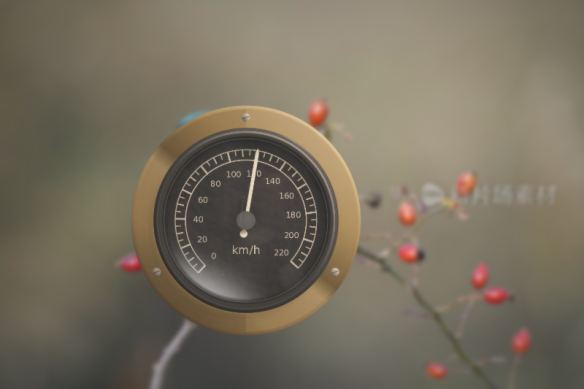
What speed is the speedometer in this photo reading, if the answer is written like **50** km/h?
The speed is **120** km/h
